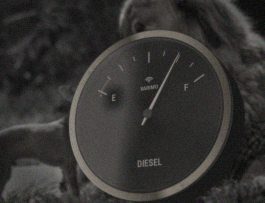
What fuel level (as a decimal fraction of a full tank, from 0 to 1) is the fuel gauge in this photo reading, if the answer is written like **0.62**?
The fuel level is **0.75**
